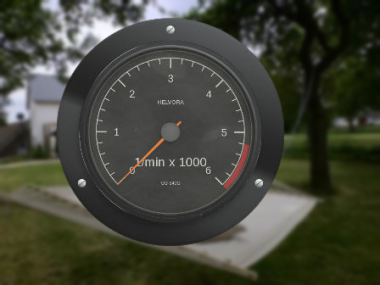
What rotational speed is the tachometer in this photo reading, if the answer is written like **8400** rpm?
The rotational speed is **0** rpm
